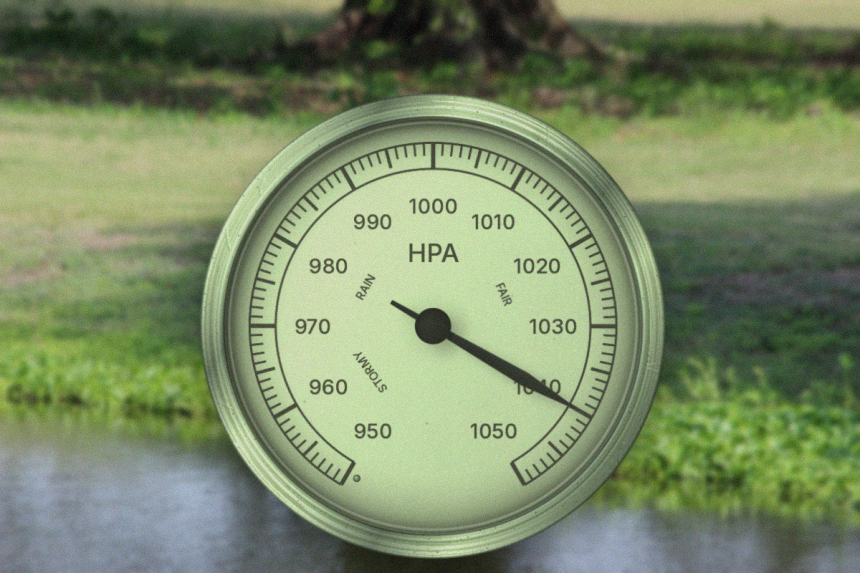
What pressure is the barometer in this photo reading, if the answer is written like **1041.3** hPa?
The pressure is **1040** hPa
